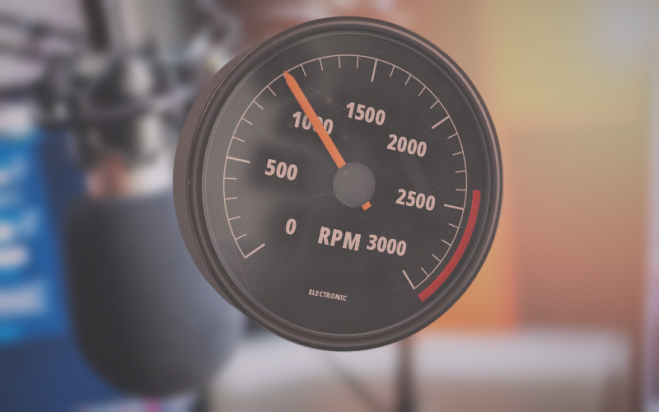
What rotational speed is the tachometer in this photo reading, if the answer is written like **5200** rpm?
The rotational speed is **1000** rpm
